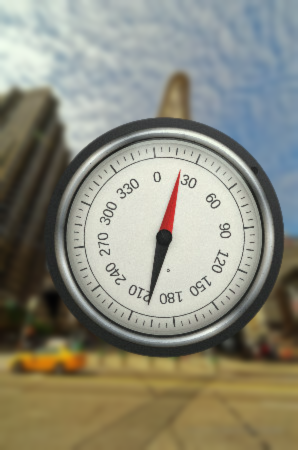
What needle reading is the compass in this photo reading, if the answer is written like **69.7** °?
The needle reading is **20** °
